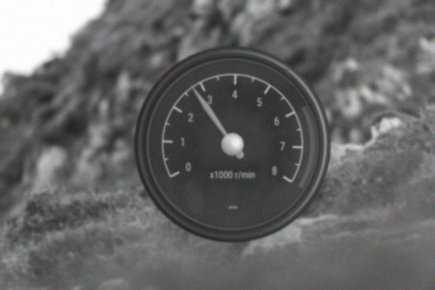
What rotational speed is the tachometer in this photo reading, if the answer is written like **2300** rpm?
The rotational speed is **2750** rpm
